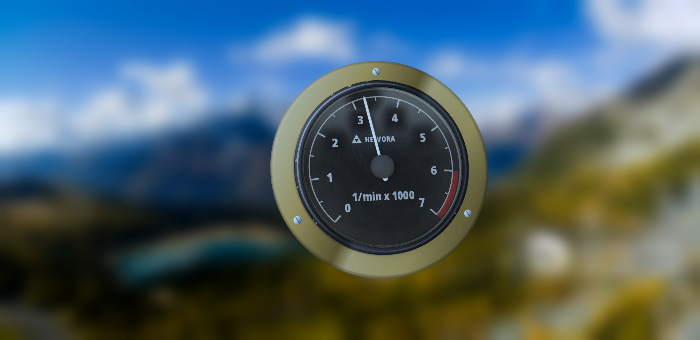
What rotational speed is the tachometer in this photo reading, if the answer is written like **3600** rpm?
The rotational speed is **3250** rpm
